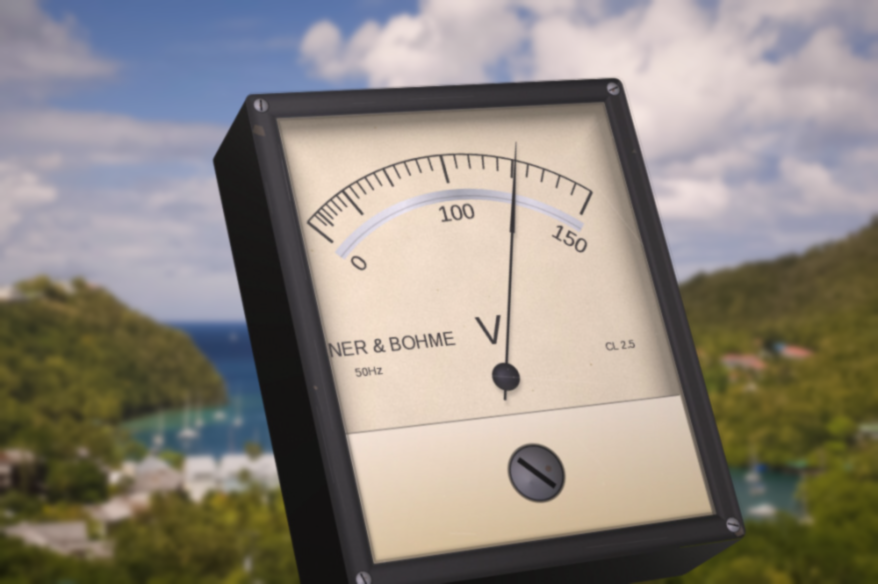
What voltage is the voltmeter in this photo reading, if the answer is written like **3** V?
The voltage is **125** V
